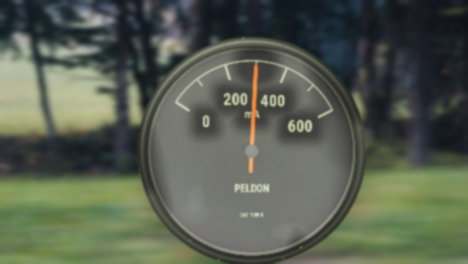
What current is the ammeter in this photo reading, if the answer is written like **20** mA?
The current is **300** mA
